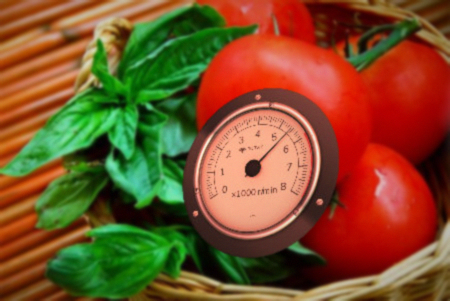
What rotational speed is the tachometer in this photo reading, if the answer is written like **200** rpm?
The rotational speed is **5500** rpm
